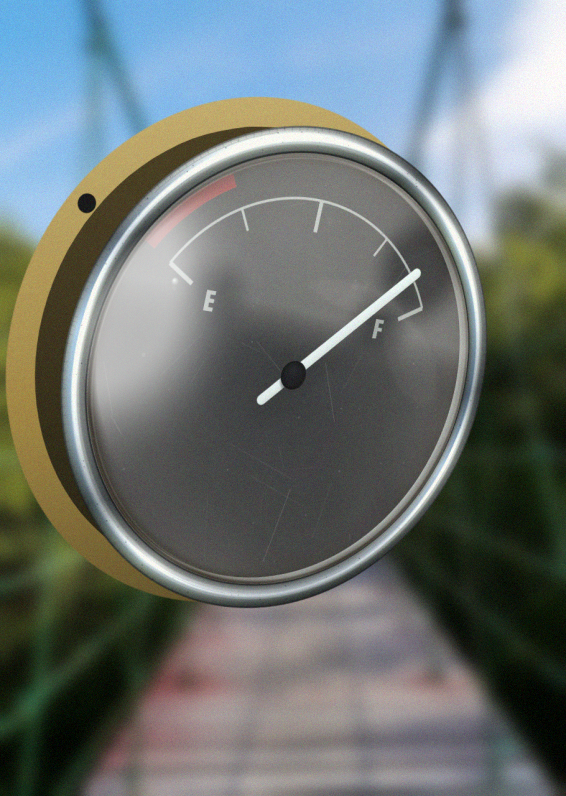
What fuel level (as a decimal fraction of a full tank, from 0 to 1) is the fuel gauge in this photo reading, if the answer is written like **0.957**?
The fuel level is **0.875**
